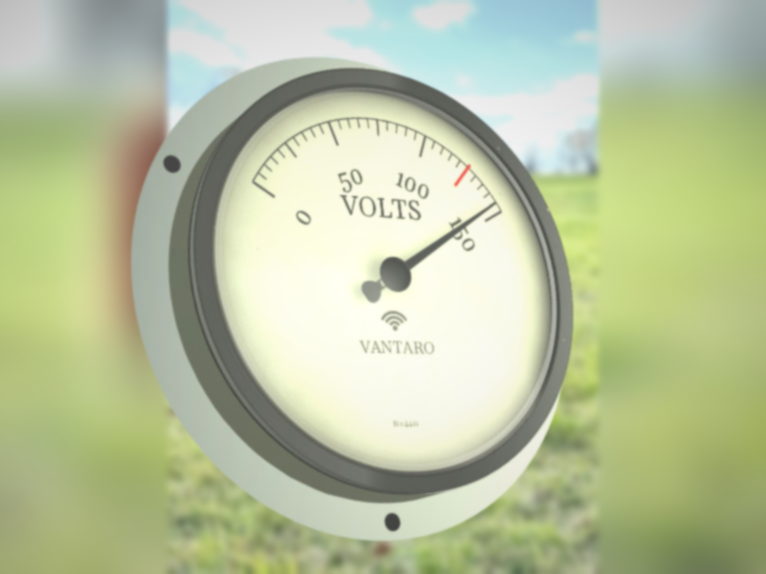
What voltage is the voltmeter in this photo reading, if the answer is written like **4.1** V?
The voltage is **145** V
